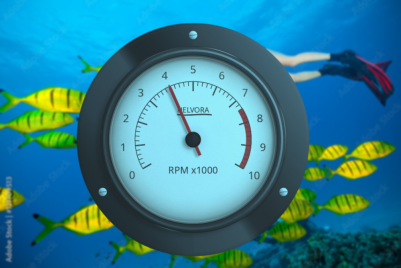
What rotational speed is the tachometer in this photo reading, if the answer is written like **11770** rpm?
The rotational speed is **4000** rpm
